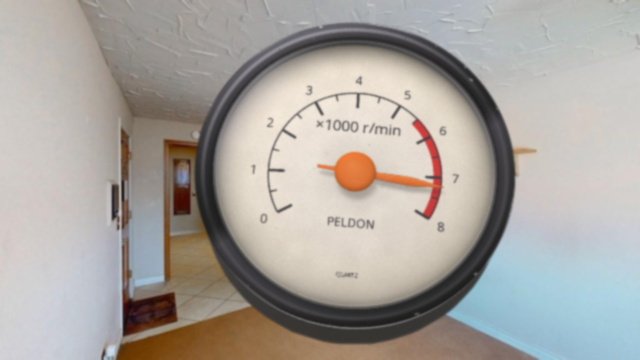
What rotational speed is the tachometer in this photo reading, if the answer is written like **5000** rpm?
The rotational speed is **7250** rpm
